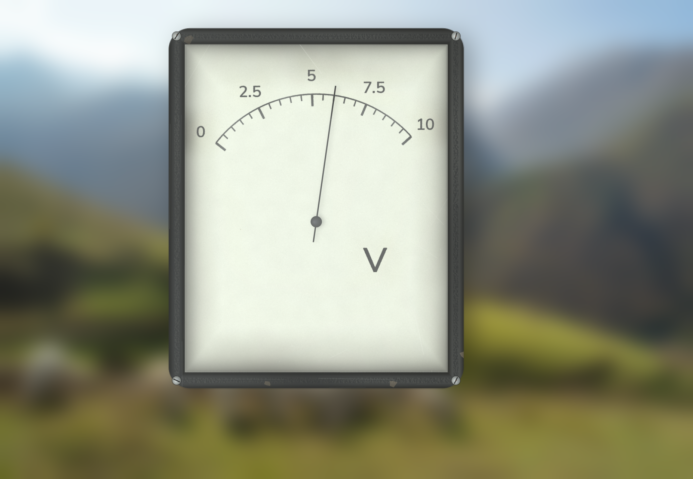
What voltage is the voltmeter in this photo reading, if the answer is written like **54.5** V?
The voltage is **6** V
